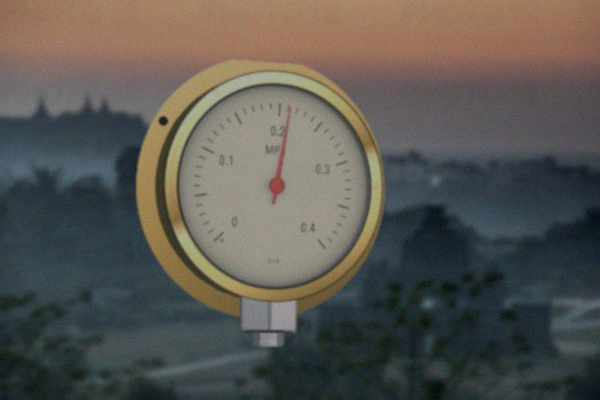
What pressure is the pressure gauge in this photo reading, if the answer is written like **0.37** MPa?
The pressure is **0.21** MPa
